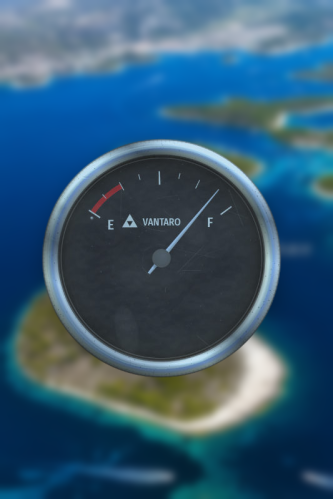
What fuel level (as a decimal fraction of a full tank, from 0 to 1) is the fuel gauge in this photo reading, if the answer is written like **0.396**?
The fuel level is **0.875**
